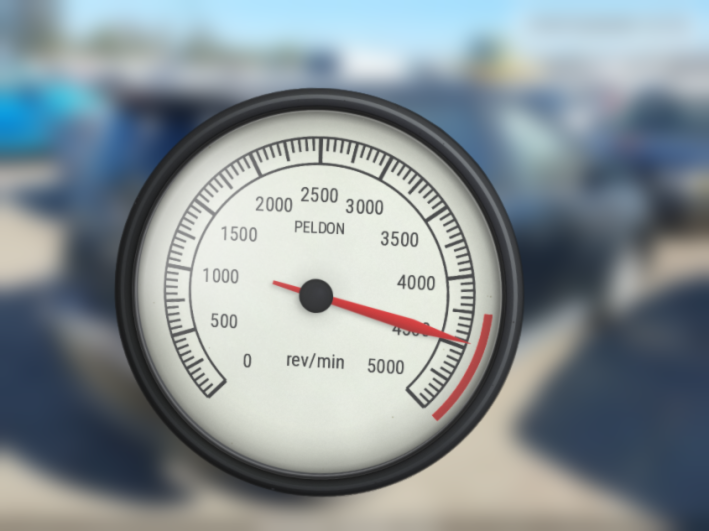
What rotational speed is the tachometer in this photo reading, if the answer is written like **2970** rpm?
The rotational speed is **4450** rpm
